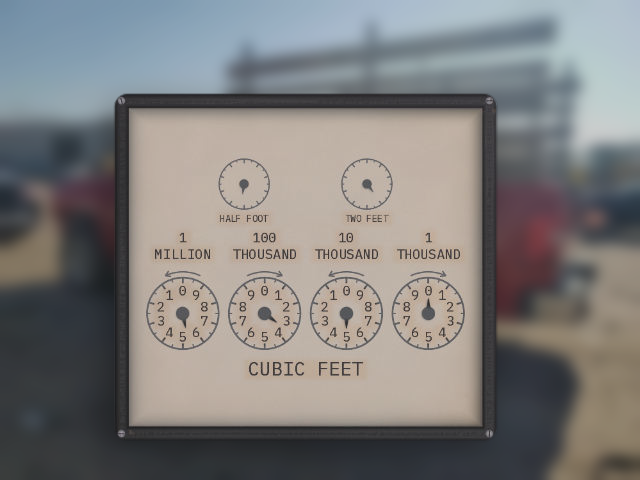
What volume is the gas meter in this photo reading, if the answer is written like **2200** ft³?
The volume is **535000** ft³
